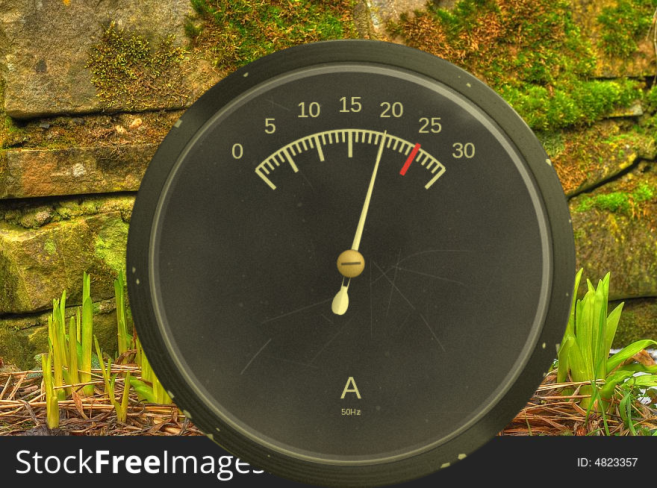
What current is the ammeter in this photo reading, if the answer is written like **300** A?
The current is **20** A
